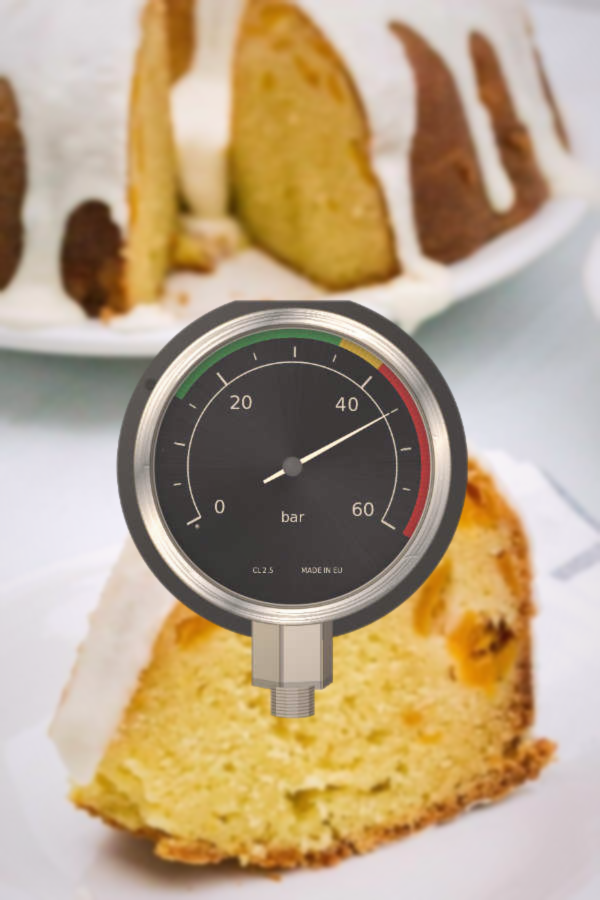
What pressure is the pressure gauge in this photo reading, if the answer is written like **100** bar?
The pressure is **45** bar
